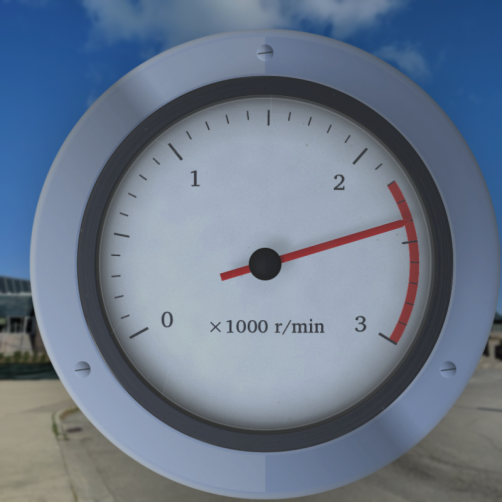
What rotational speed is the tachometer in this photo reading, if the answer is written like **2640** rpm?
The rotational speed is **2400** rpm
